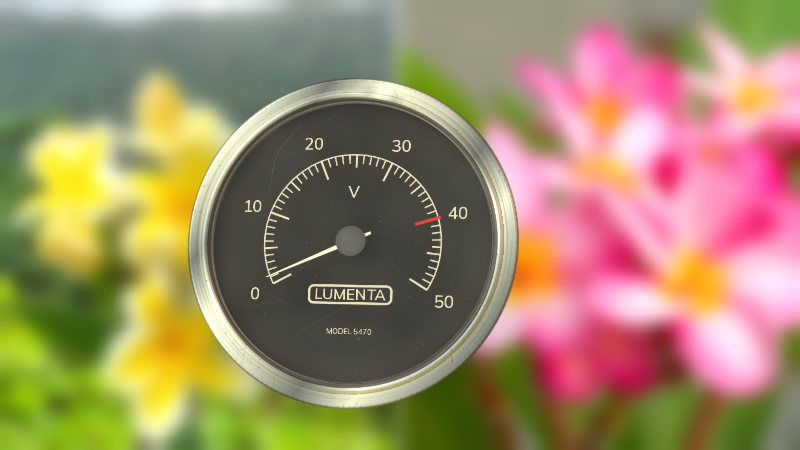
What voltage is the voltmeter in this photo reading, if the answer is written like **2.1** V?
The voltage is **1** V
